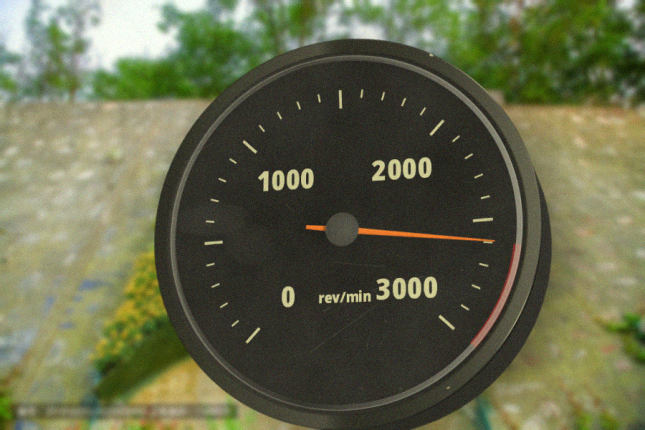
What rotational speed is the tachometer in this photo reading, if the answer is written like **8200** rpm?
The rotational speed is **2600** rpm
